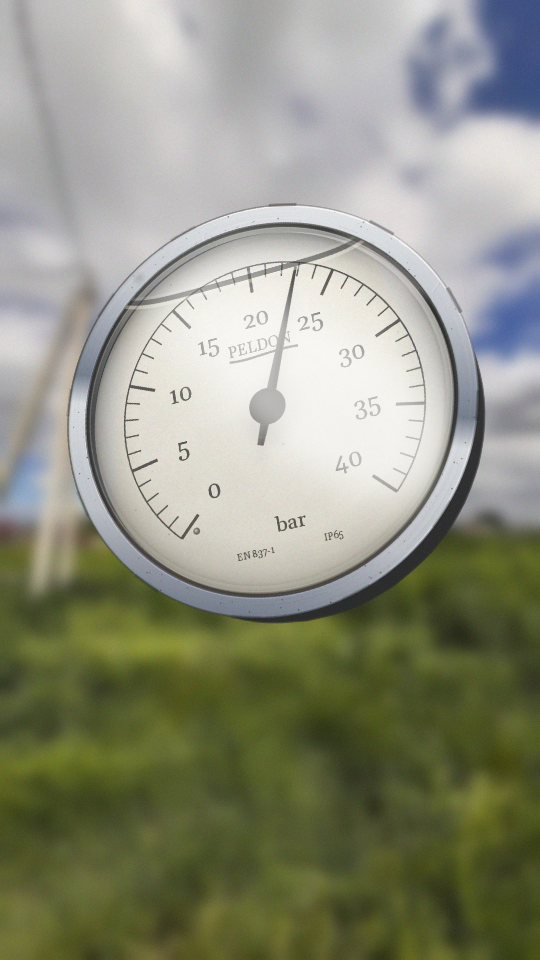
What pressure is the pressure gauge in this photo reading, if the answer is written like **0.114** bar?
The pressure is **23** bar
